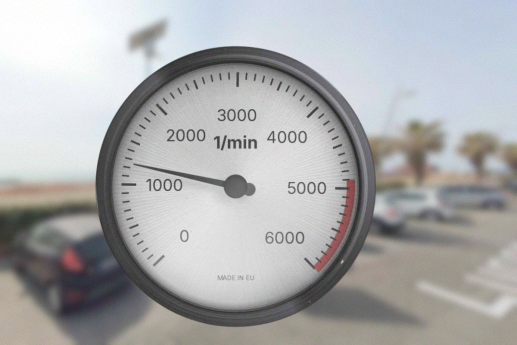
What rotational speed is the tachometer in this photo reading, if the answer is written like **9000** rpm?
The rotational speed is **1250** rpm
